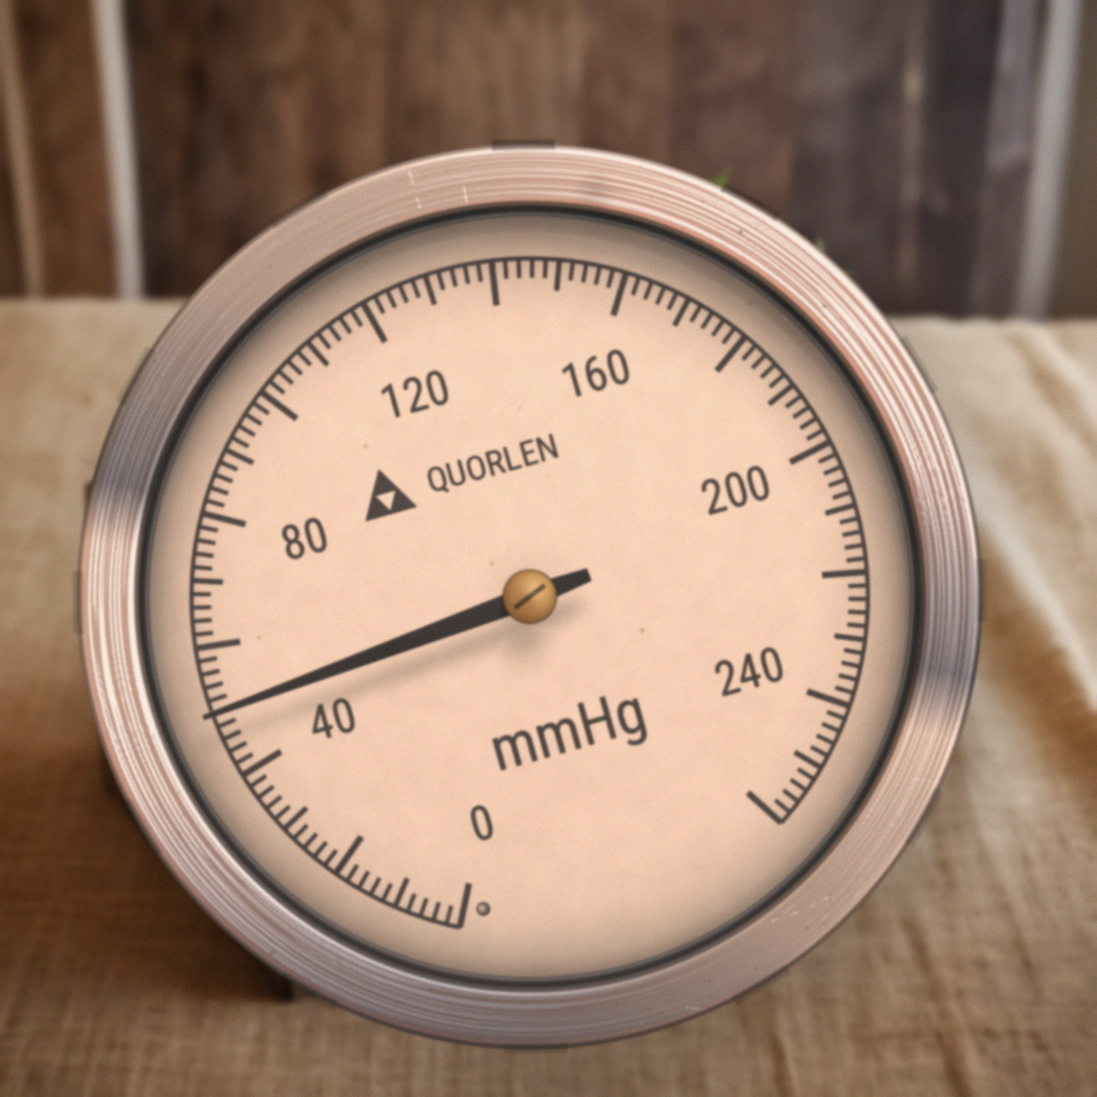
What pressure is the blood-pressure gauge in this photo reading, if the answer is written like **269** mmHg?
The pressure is **50** mmHg
